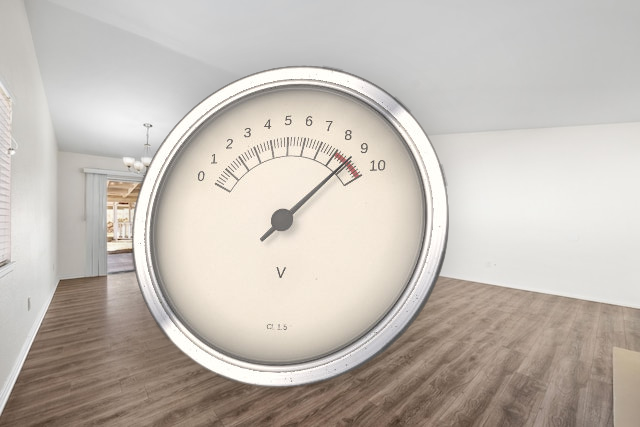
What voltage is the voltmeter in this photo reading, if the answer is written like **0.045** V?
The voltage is **9** V
